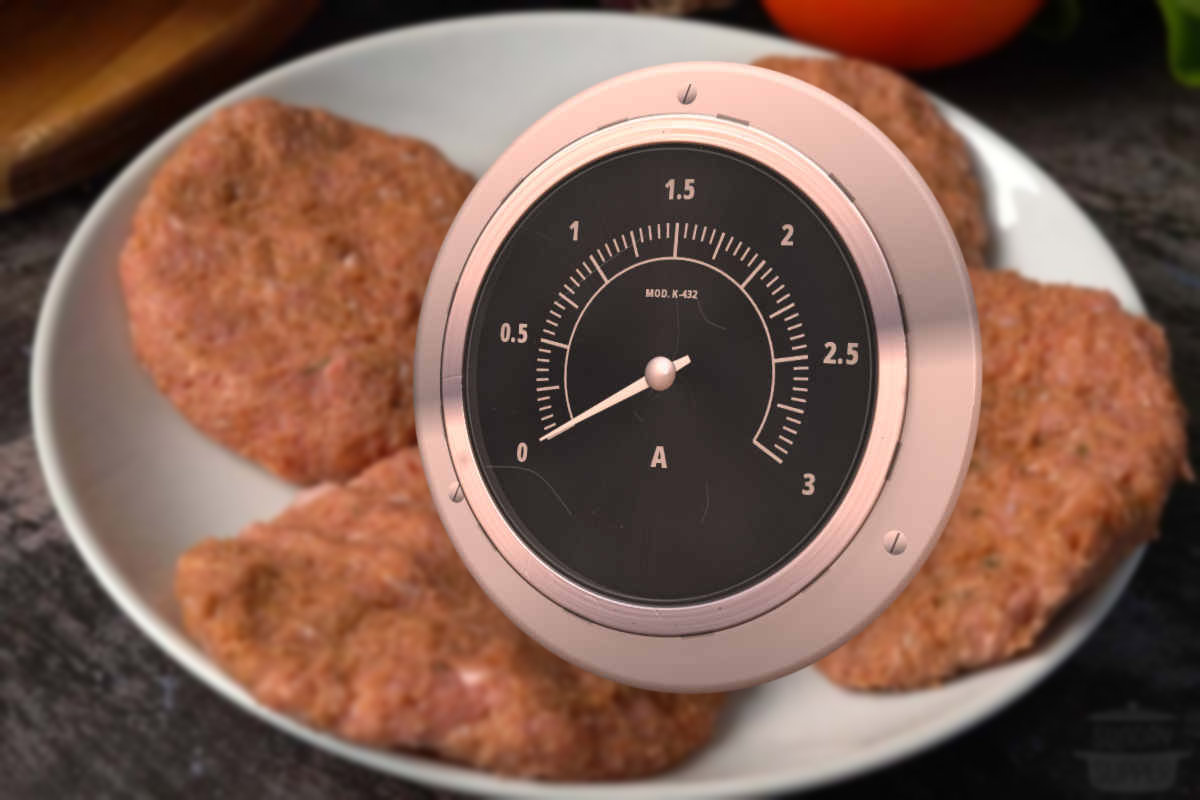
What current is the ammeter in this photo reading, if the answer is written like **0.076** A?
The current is **0** A
